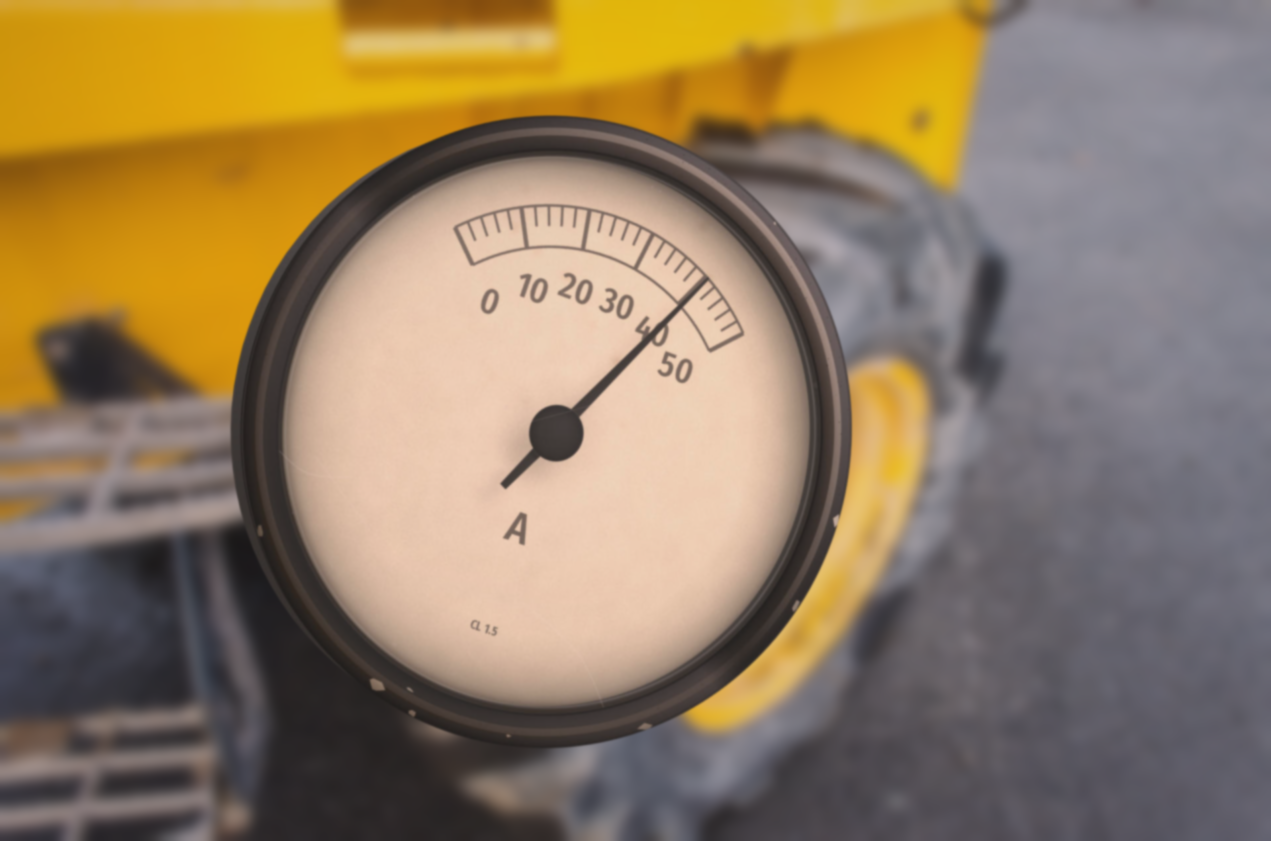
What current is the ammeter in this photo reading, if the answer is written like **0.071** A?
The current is **40** A
